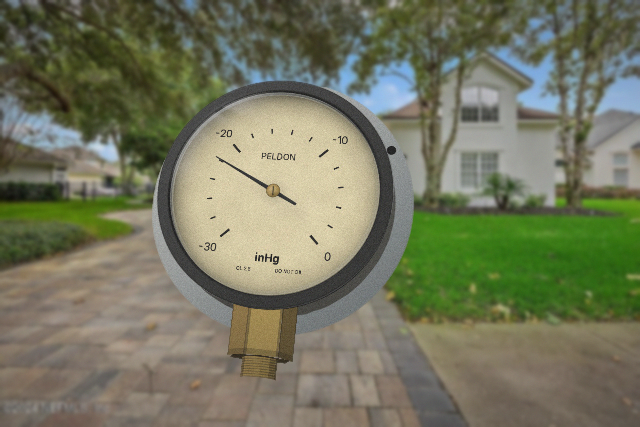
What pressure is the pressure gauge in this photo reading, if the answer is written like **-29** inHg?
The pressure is **-22** inHg
